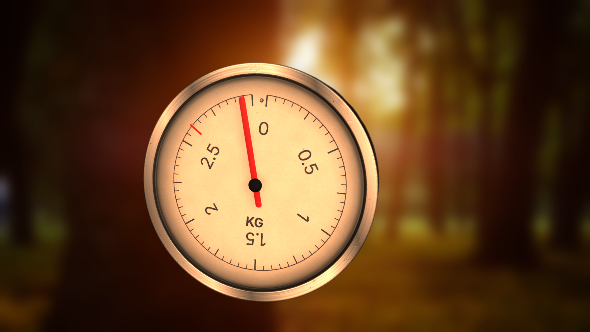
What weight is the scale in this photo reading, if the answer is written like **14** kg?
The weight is **2.95** kg
